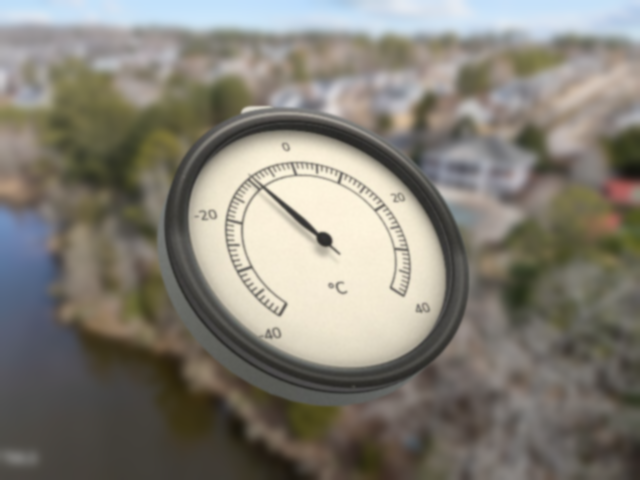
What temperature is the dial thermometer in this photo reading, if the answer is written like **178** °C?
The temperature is **-10** °C
